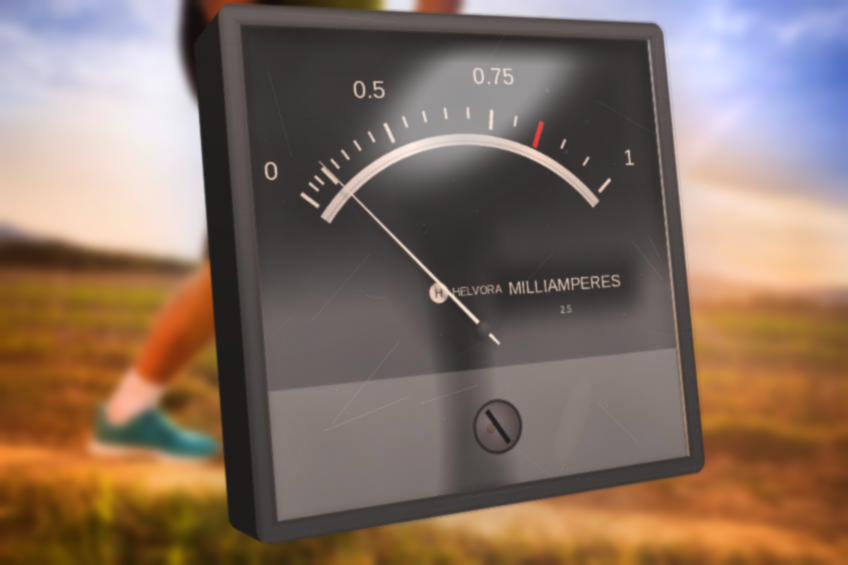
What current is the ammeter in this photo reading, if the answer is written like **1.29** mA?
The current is **0.25** mA
